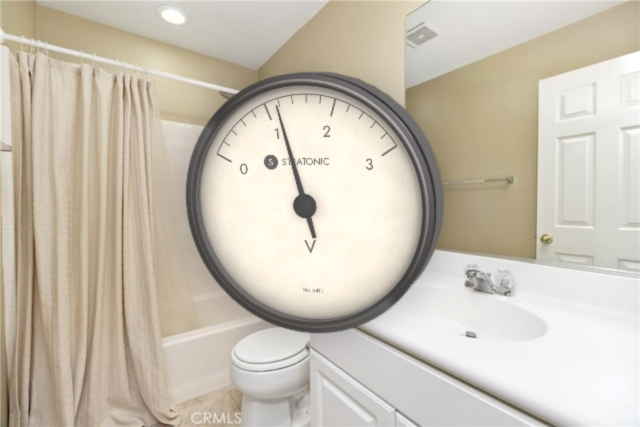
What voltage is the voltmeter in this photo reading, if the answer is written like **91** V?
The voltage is **1.2** V
